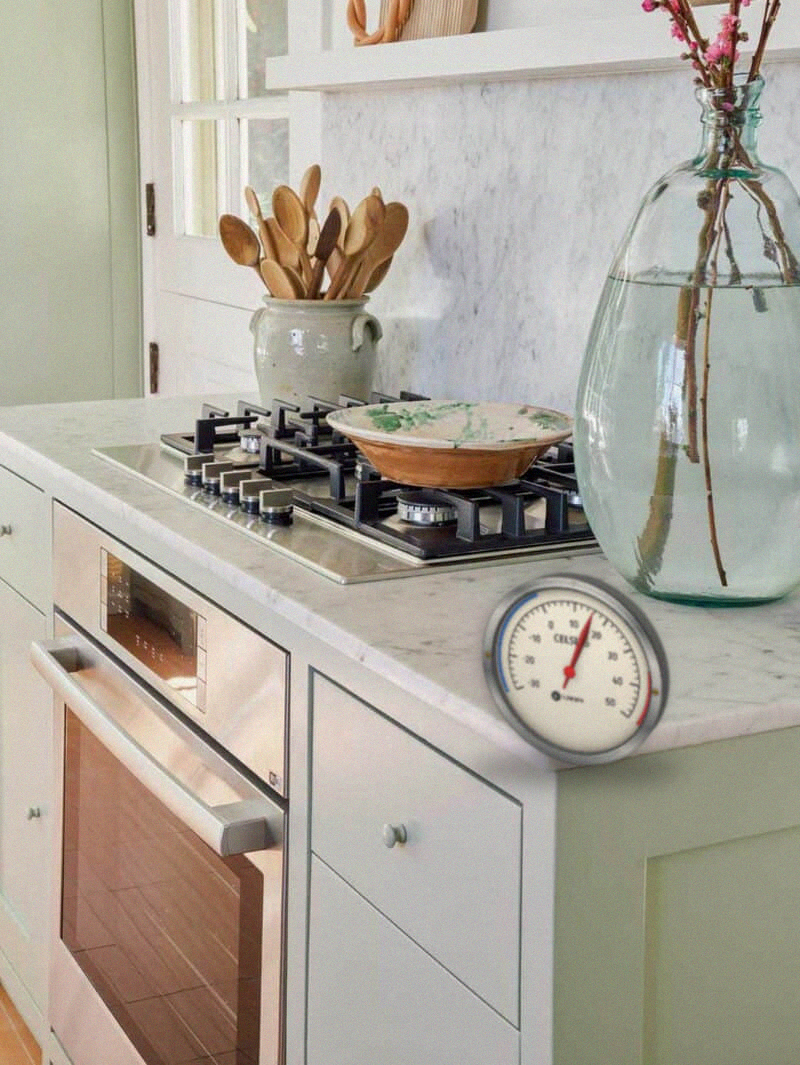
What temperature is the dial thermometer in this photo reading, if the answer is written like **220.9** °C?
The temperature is **16** °C
